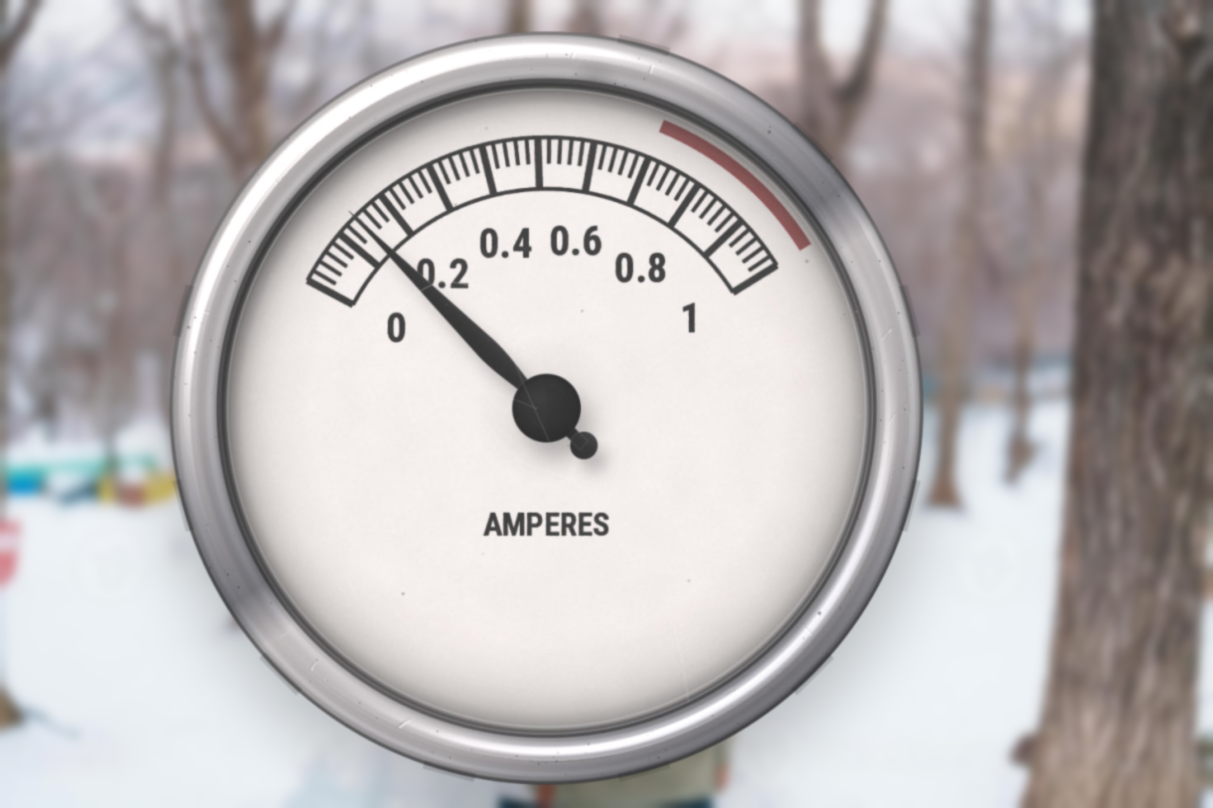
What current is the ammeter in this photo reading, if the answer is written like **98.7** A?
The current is **0.14** A
